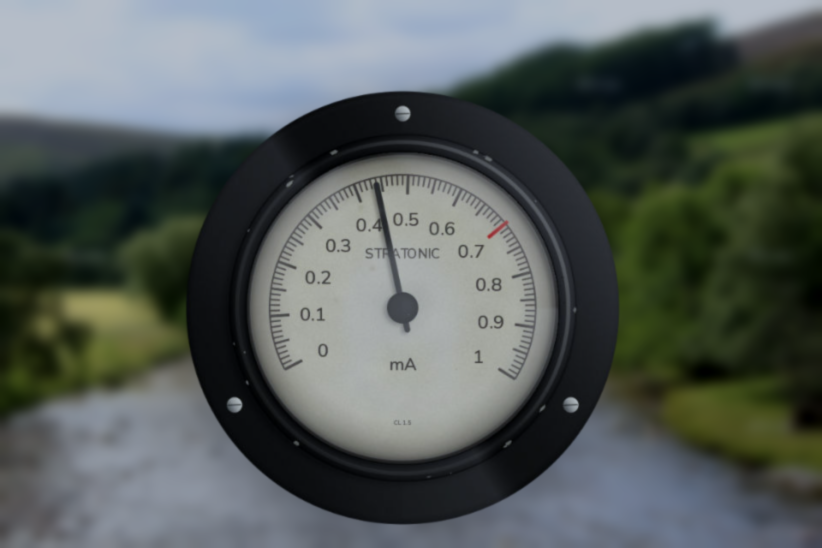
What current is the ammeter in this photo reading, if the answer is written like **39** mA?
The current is **0.44** mA
